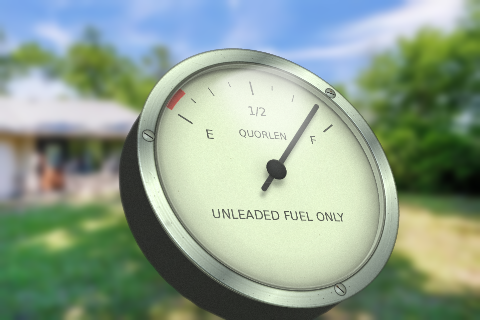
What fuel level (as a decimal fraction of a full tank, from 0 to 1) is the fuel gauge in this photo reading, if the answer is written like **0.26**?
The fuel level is **0.875**
